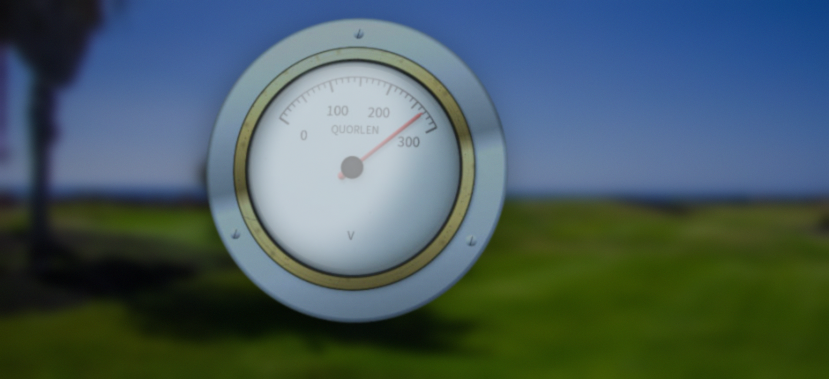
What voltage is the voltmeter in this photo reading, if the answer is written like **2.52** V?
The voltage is **270** V
